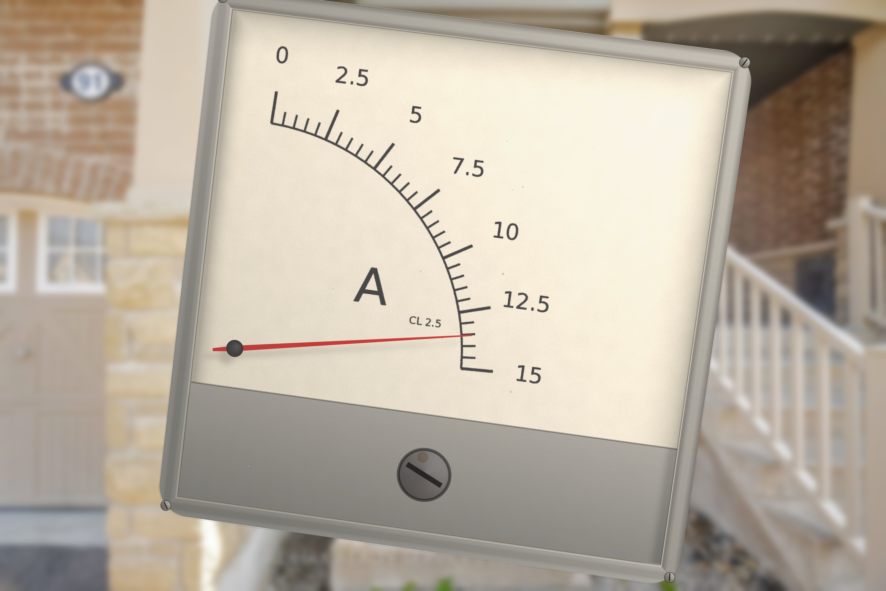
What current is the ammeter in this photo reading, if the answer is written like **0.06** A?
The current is **13.5** A
